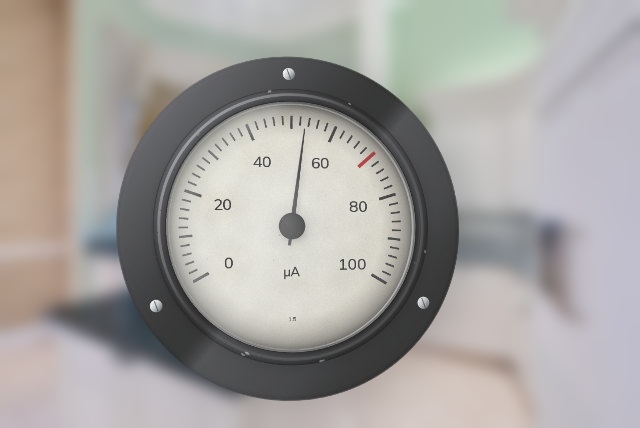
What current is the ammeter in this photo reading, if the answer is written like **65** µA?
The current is **53** µA
